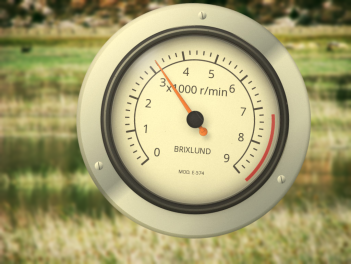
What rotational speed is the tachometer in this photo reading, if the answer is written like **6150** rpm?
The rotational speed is **3200** rpm
